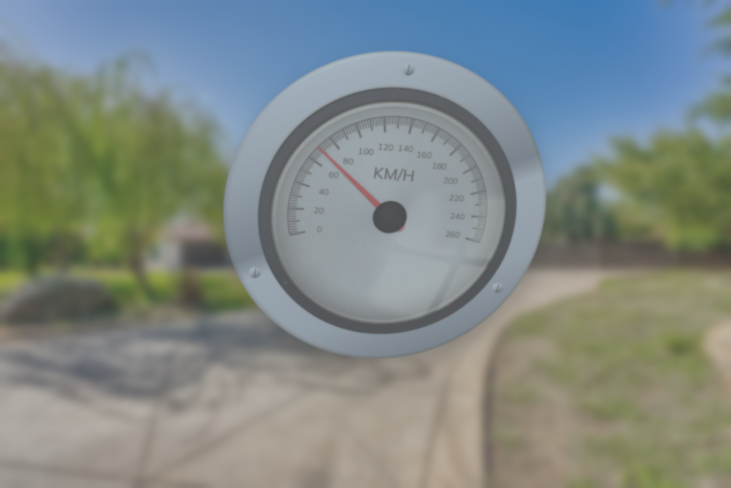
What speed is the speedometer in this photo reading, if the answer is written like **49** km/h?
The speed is **70** km/h
